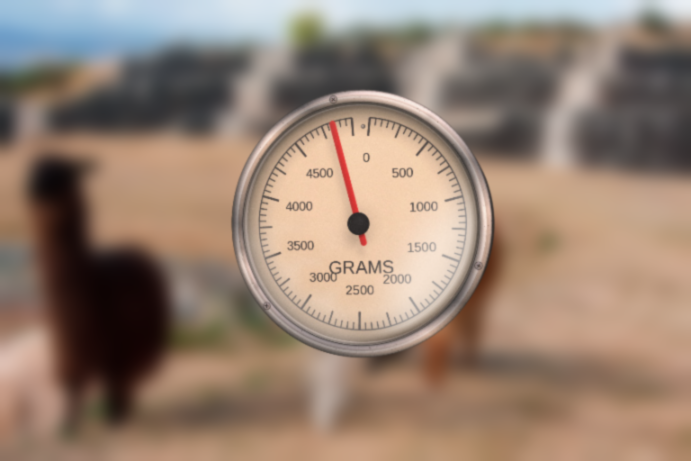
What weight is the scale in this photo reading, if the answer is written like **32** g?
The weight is **4850** g
